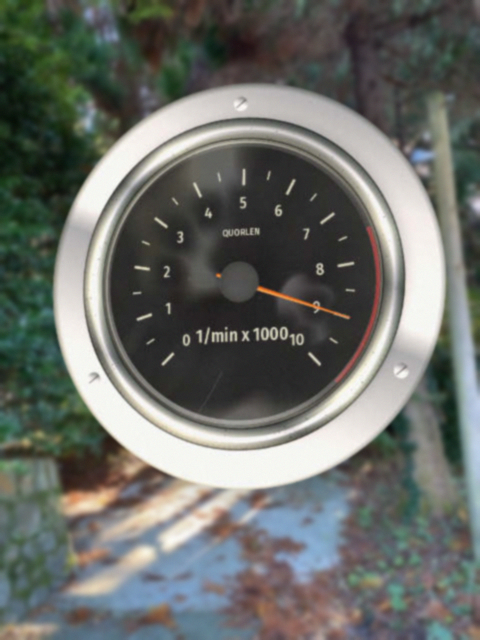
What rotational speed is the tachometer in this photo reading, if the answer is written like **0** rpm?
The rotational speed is **9000** rpm
